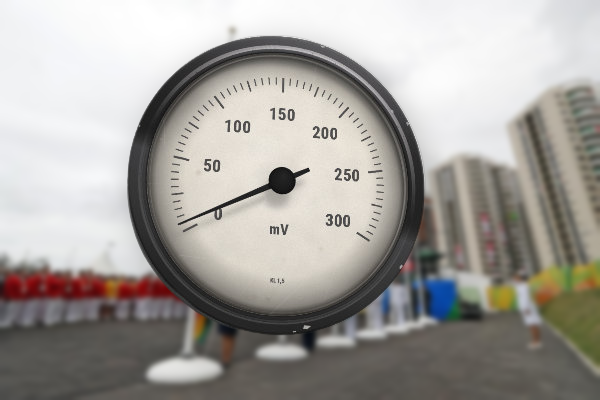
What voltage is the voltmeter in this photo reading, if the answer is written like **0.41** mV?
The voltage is **5** mV
